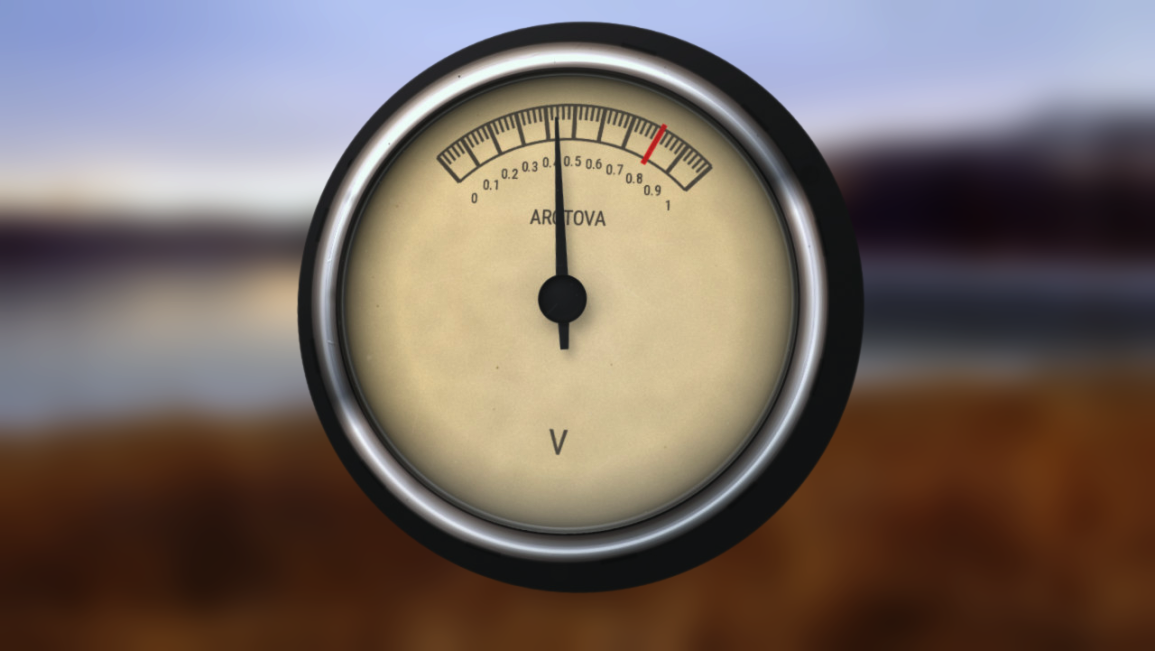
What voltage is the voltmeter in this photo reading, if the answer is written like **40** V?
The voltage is **0.44** V
